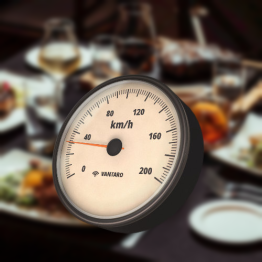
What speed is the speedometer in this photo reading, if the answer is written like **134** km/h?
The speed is **30** km/h
